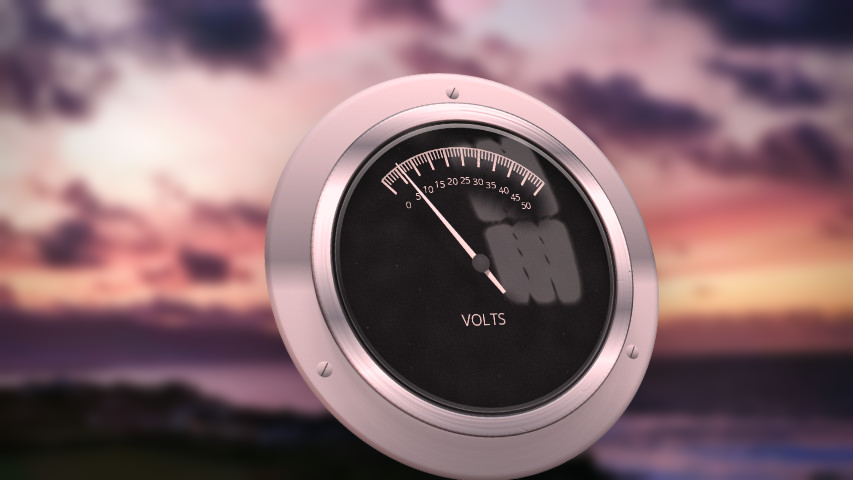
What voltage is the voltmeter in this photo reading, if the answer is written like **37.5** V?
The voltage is **5** V
